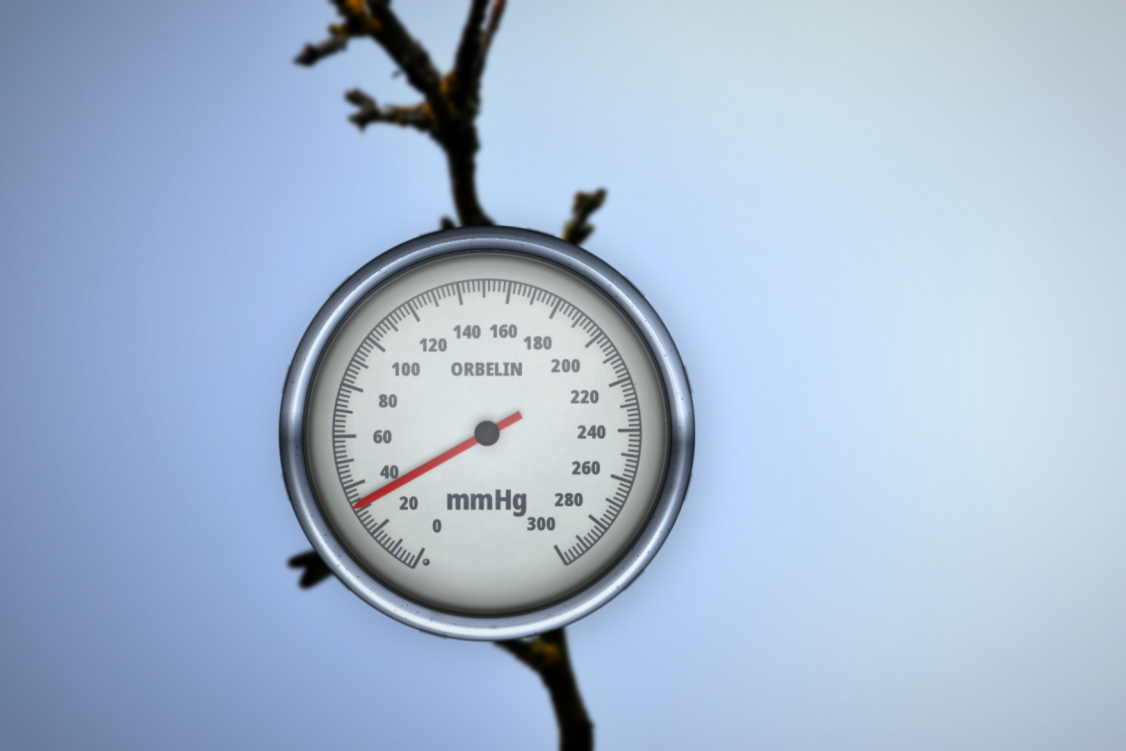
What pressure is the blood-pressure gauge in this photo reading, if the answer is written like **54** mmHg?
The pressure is **32** mmHg
